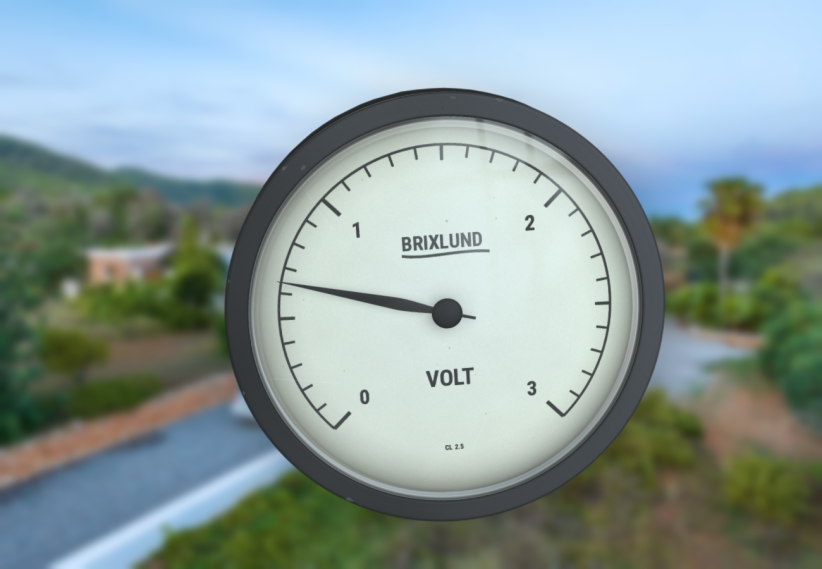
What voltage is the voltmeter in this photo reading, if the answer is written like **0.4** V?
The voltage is **0.65** V
